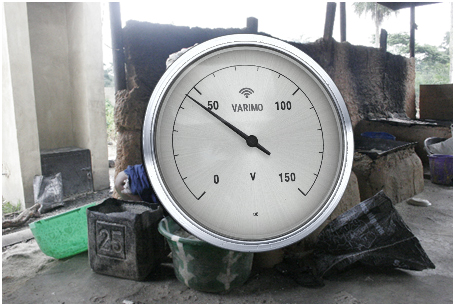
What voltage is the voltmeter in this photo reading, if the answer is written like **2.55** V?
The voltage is **45** V
